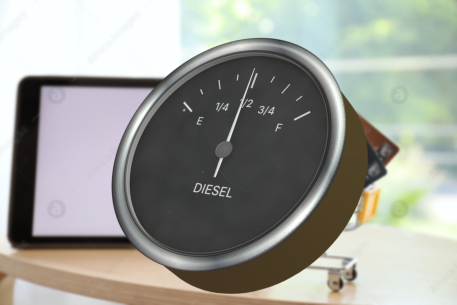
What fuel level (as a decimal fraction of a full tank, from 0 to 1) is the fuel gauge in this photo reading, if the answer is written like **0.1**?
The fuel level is **0.5**
